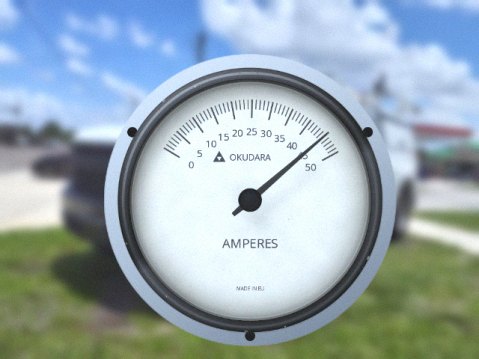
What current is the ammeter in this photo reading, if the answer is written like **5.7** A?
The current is **45** A
